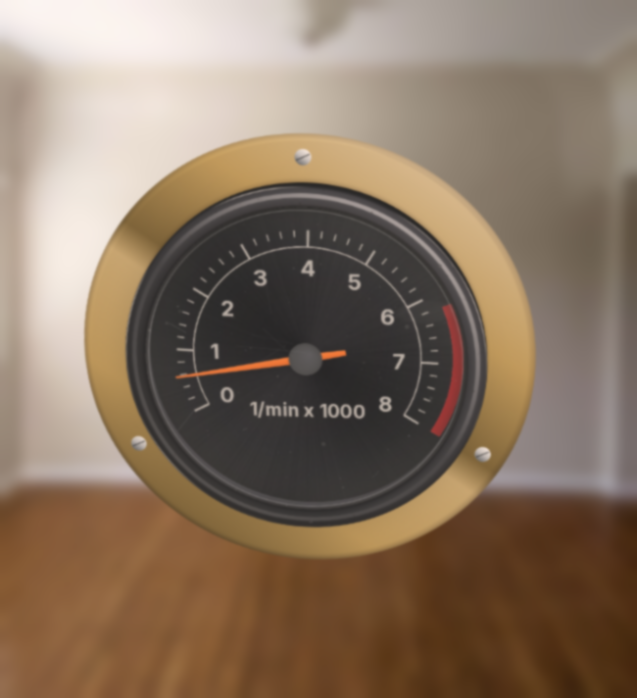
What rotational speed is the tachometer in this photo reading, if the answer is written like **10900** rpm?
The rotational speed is **600** rpm
